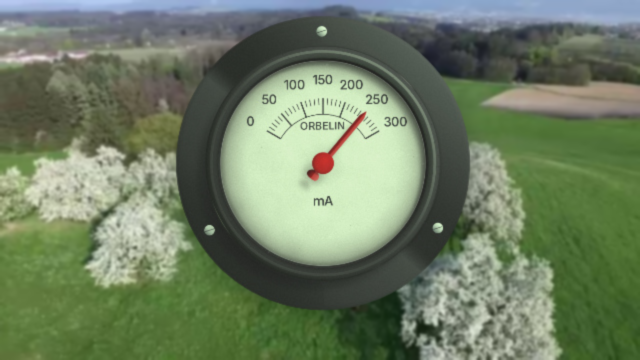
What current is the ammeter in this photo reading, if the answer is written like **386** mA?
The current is **250** mA
